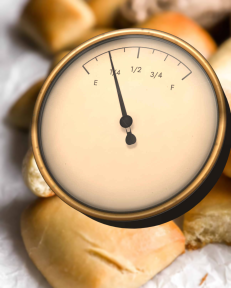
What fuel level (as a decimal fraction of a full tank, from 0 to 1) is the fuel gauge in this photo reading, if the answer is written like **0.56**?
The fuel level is **0.25**
